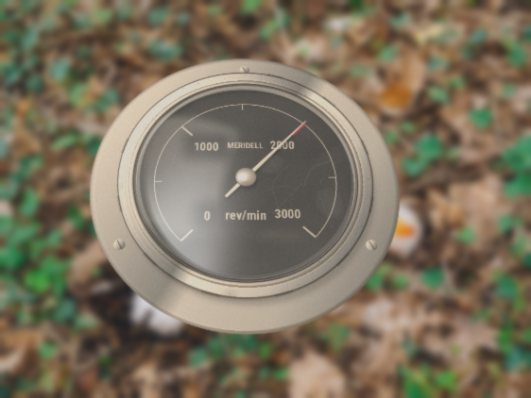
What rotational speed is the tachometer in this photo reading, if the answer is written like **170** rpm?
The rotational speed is **2000** rpm
